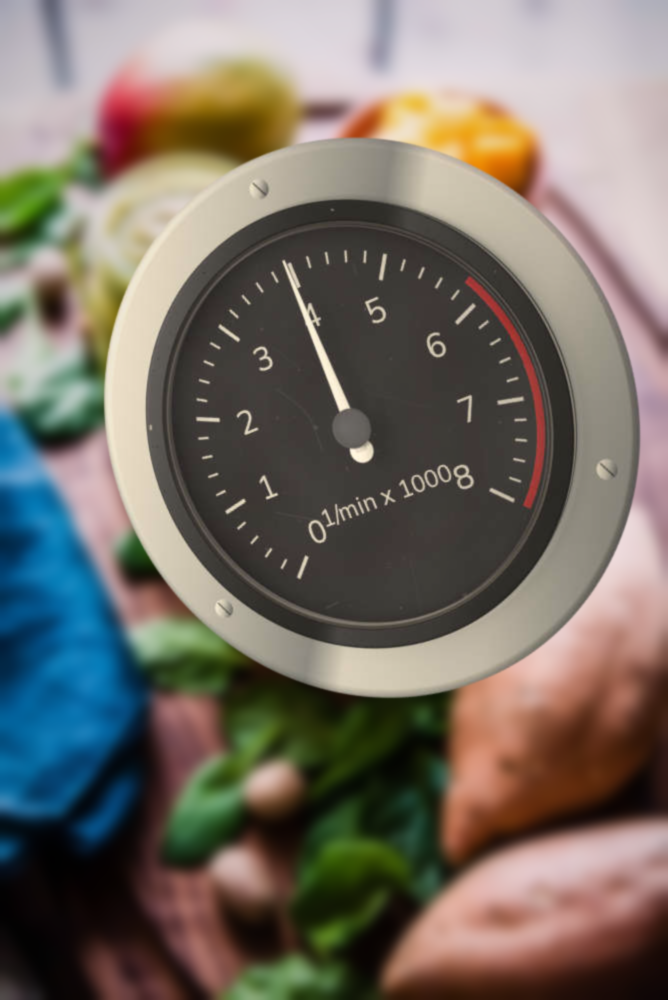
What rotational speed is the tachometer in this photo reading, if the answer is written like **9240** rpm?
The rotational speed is **4000** rpm
